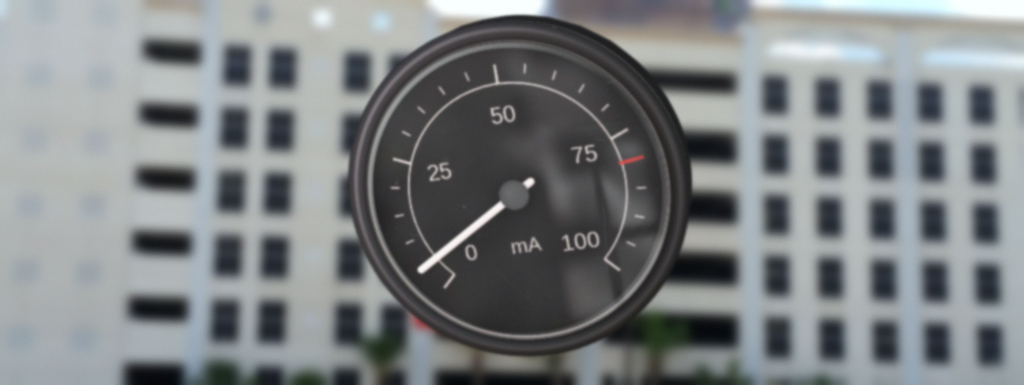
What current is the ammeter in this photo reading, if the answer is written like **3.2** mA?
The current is **5** mA
